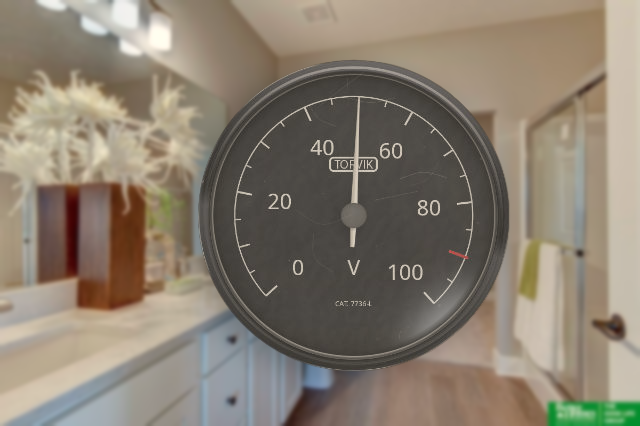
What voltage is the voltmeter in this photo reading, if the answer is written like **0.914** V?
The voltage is **50** V
